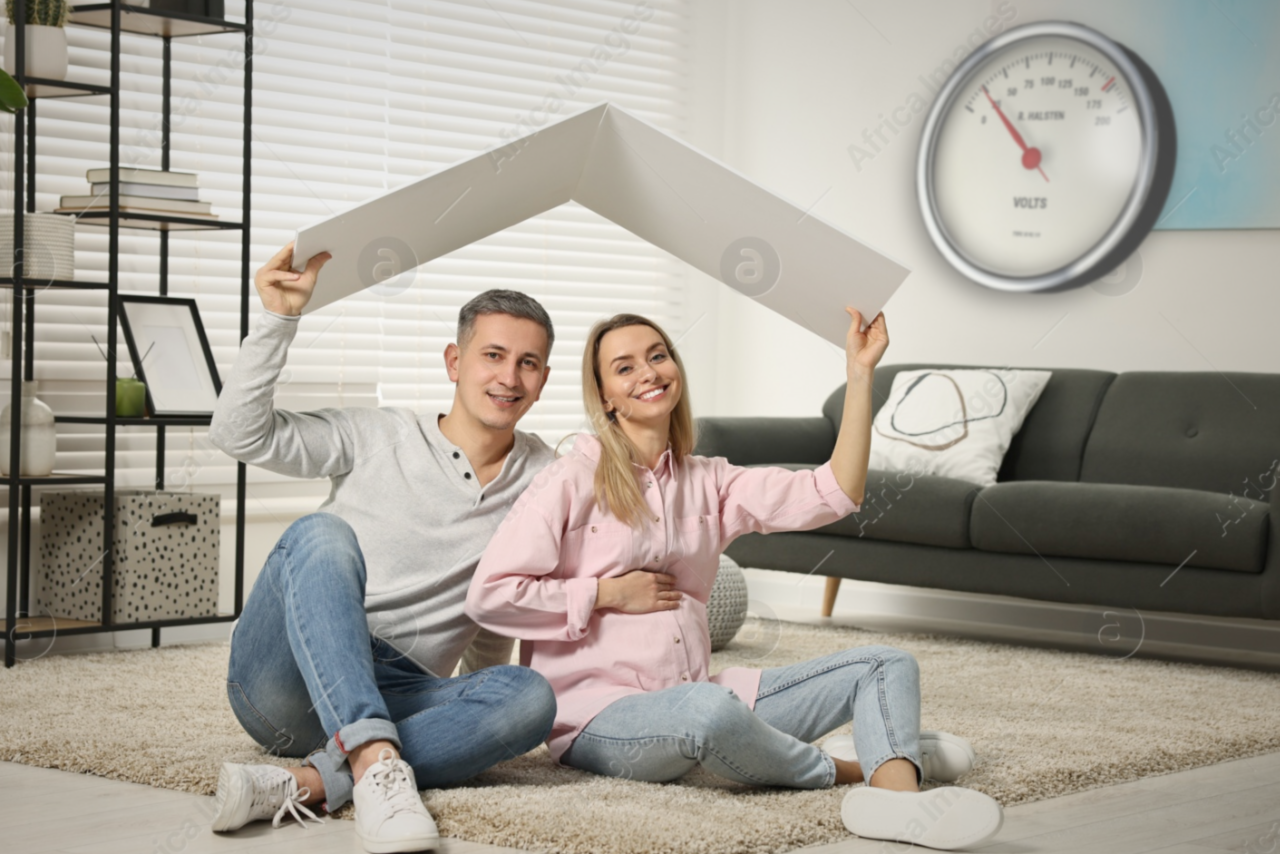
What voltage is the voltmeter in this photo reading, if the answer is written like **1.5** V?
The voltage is **25** V
